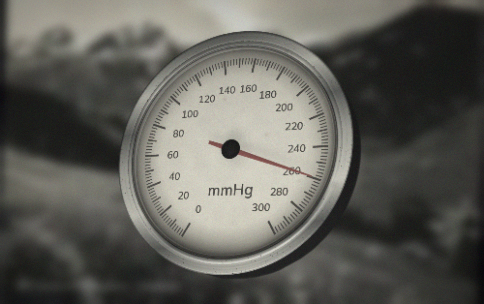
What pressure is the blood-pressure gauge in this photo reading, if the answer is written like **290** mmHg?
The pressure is **260** mmHg
